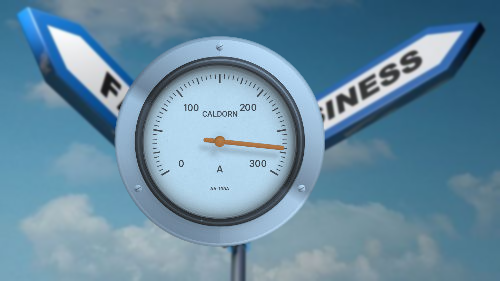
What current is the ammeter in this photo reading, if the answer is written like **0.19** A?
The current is **270** A
